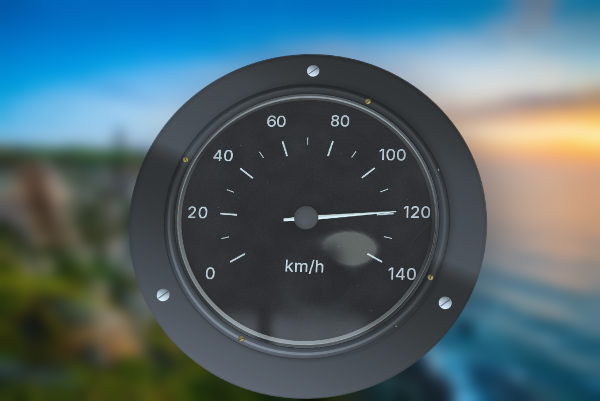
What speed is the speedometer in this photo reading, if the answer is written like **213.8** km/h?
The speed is **120** km/h
